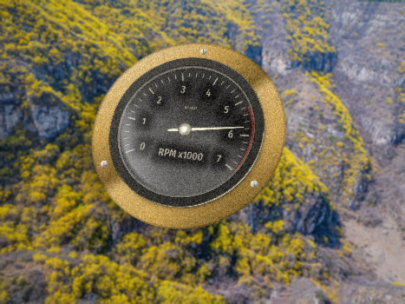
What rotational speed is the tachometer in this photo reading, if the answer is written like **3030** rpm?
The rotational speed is **5800** rpm
